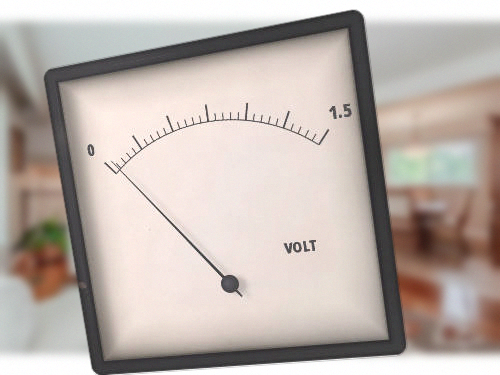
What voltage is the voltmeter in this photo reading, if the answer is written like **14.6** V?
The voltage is **0.05** V
